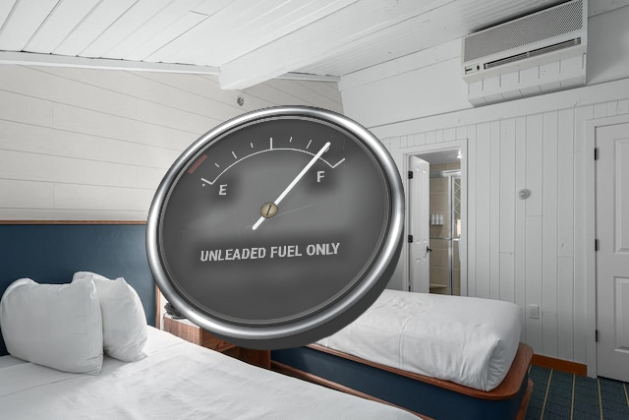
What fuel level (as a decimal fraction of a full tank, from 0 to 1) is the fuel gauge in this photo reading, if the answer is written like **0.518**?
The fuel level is **0.875**
